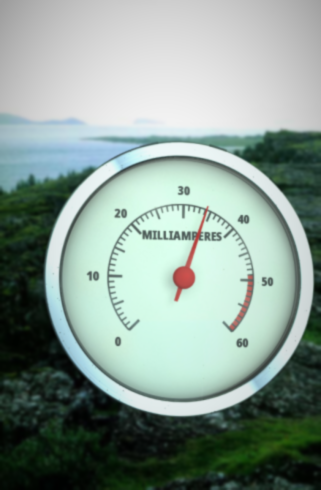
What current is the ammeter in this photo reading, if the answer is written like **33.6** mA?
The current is **34** mA
